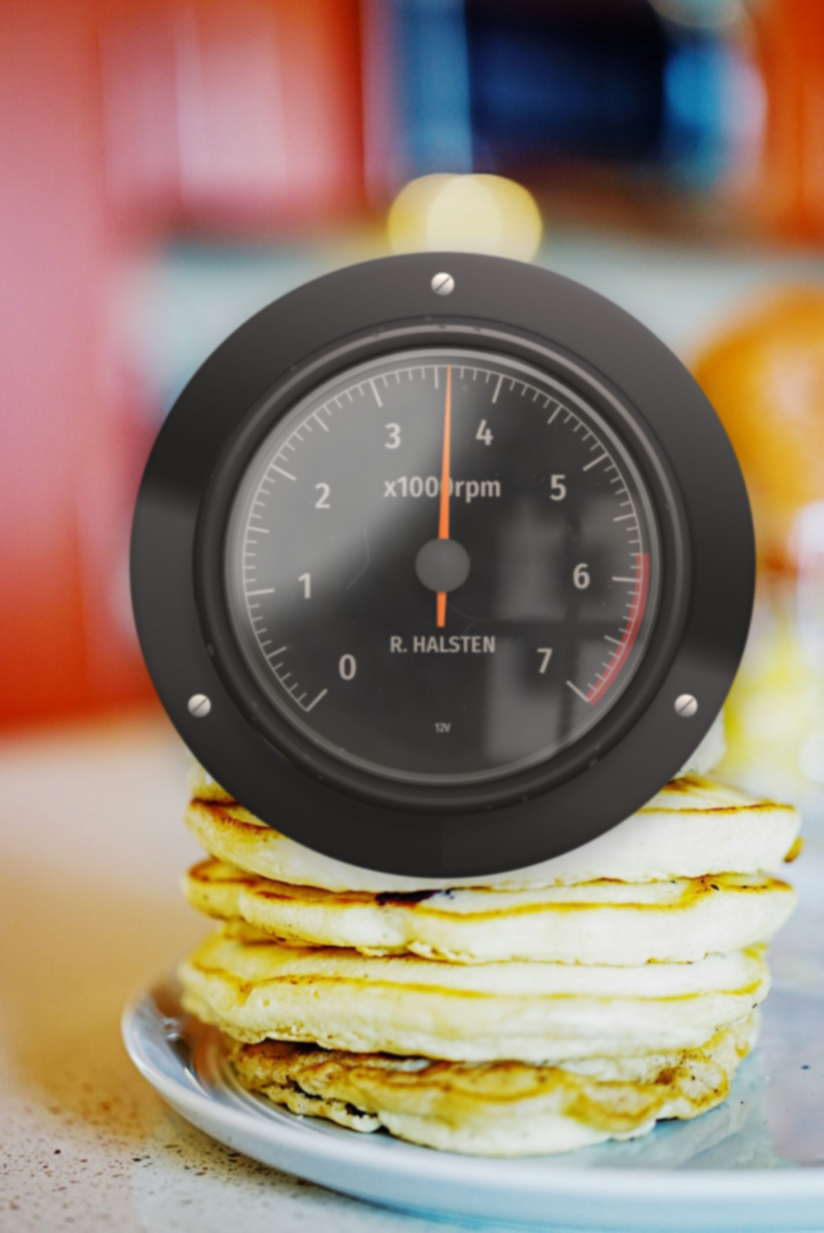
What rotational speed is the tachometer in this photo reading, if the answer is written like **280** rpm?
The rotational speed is **3600** rpm
